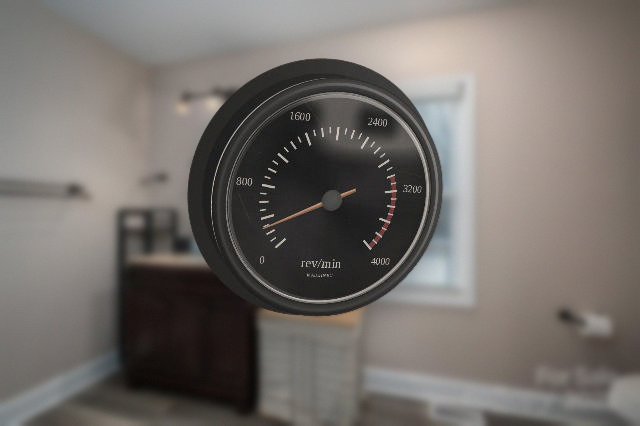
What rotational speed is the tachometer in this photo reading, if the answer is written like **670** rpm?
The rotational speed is **300** rpm
